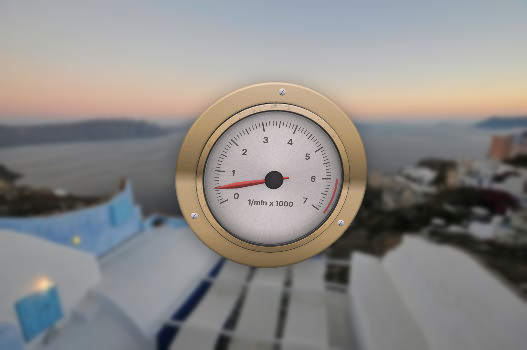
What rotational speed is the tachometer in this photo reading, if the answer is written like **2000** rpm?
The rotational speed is **500** rpm
